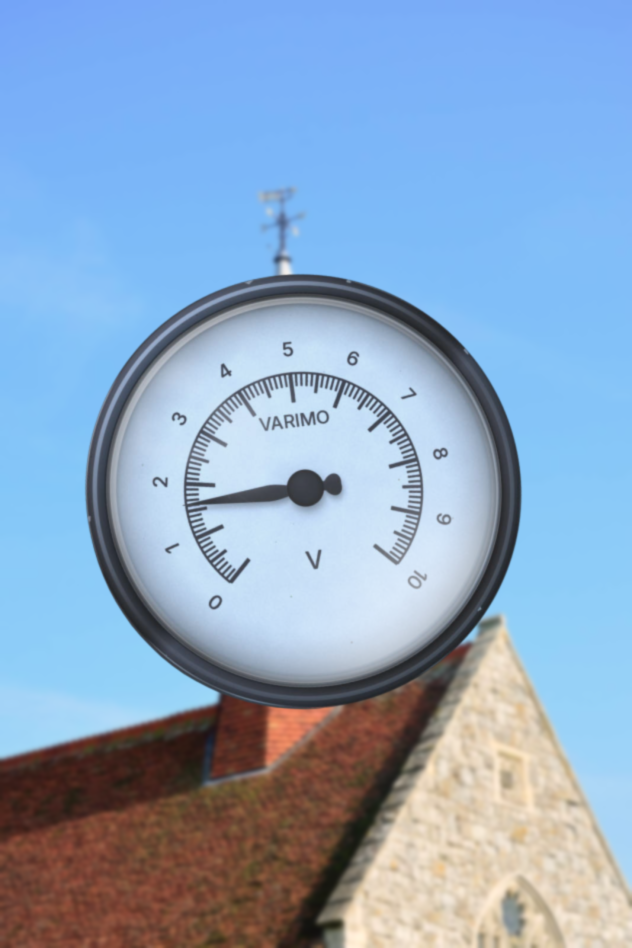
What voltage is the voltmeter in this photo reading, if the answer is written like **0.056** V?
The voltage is **1.6** V
